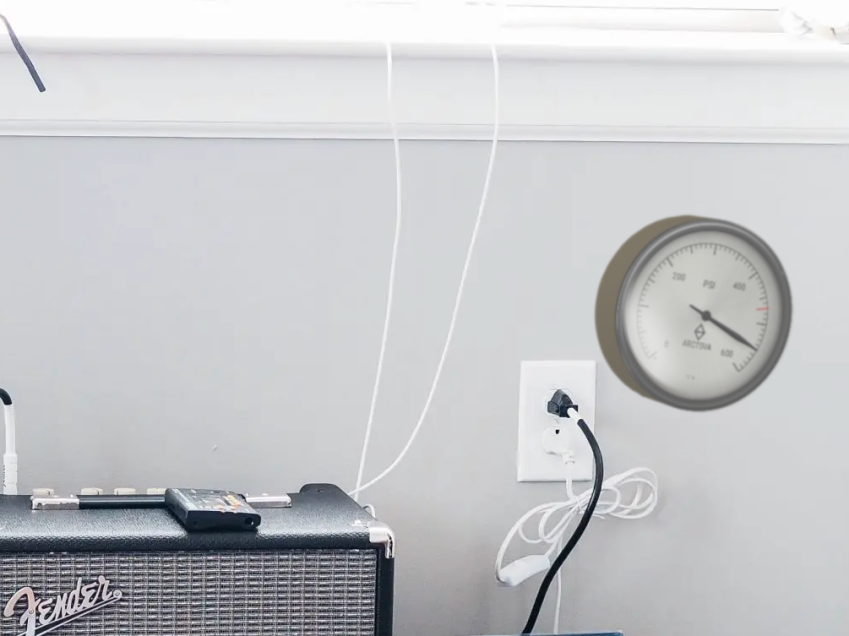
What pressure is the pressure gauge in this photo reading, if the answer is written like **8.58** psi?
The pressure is **550** psi
